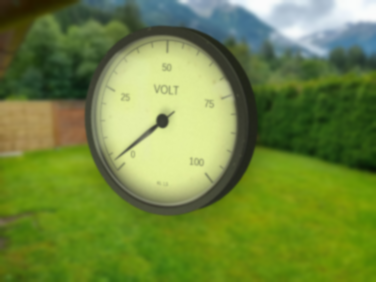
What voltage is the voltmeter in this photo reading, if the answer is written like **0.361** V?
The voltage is **2.5** V
